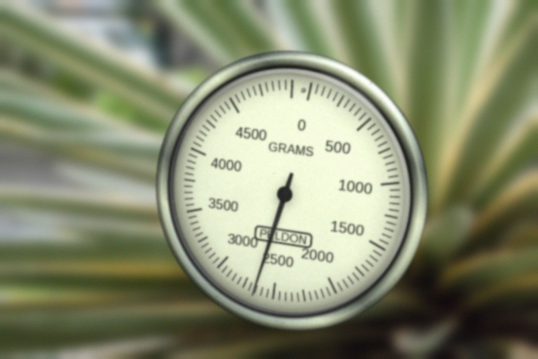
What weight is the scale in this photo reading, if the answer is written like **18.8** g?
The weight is **2650** g
